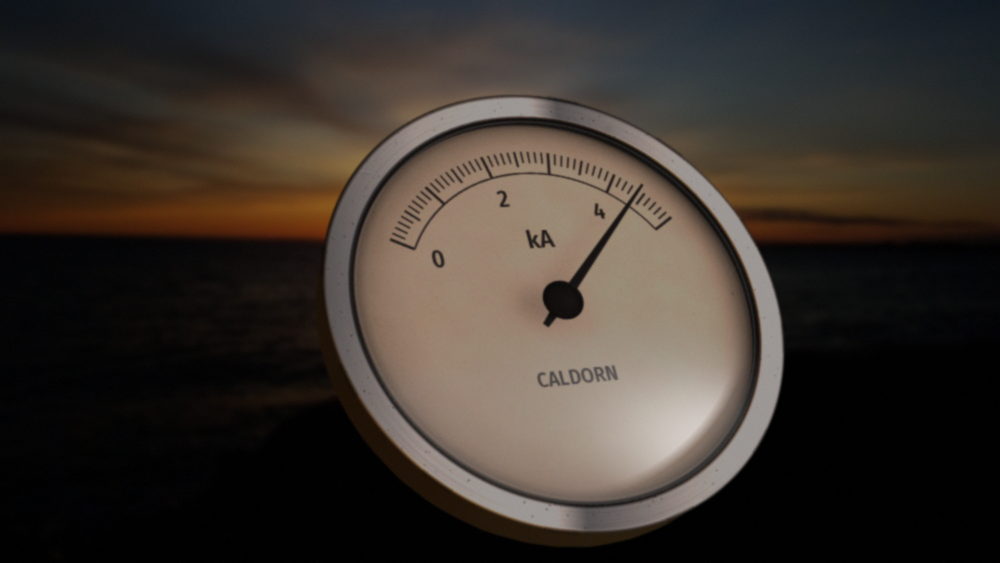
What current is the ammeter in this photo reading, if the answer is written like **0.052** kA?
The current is **4.4** kA
